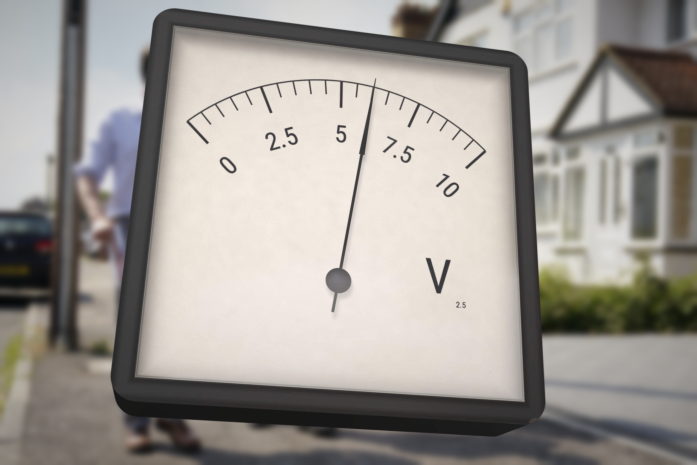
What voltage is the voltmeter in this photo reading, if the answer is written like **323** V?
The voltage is **6** V
